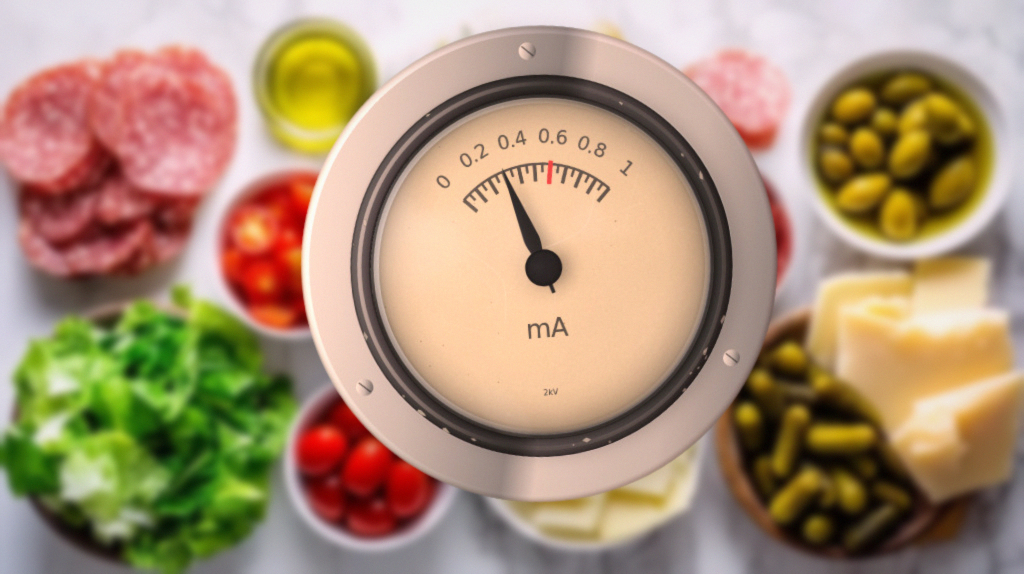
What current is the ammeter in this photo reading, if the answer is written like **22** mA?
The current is **0.3** mA
